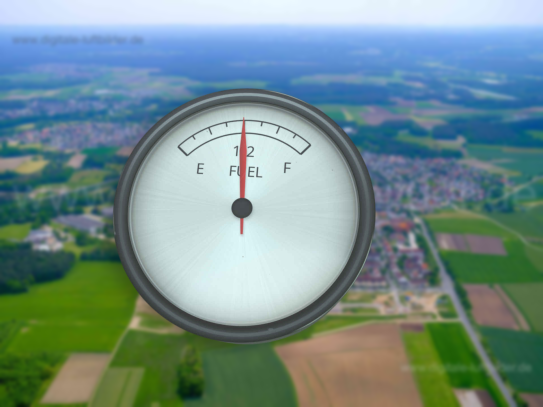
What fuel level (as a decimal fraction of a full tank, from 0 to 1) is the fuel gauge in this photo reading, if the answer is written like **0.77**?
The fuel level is **0.5**
